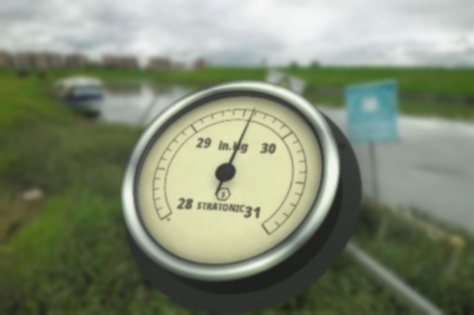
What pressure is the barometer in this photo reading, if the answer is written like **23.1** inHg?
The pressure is **29.6** inHg
